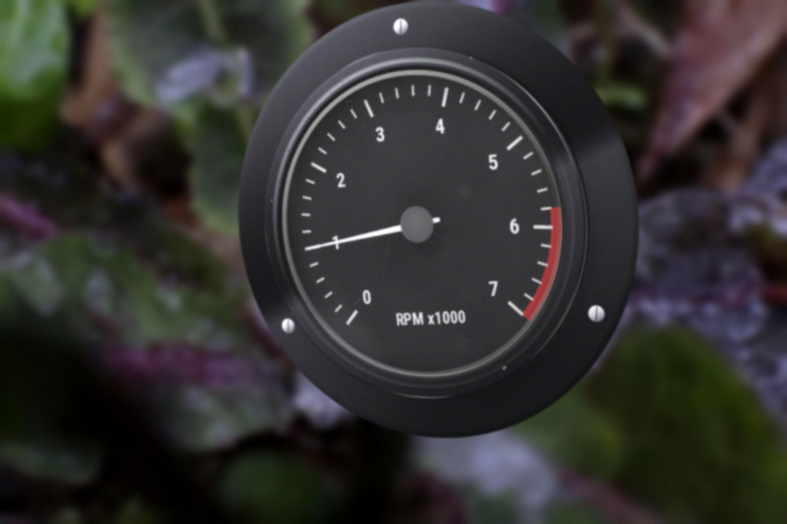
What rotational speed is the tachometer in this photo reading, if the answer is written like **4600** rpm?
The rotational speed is **1000** rpm
